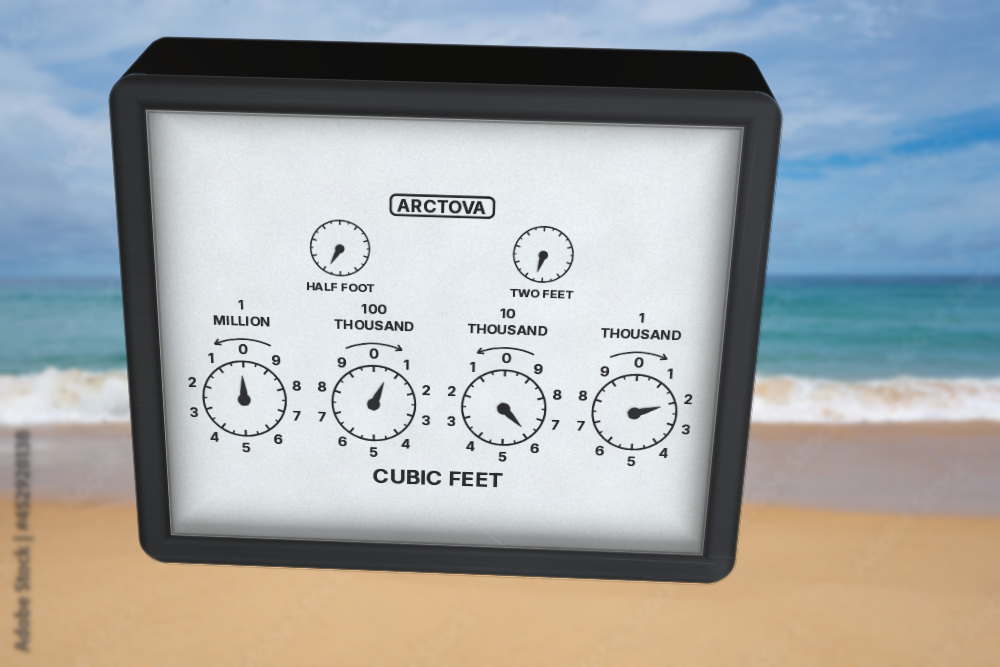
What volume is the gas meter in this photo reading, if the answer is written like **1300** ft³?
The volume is **6200** ft³
